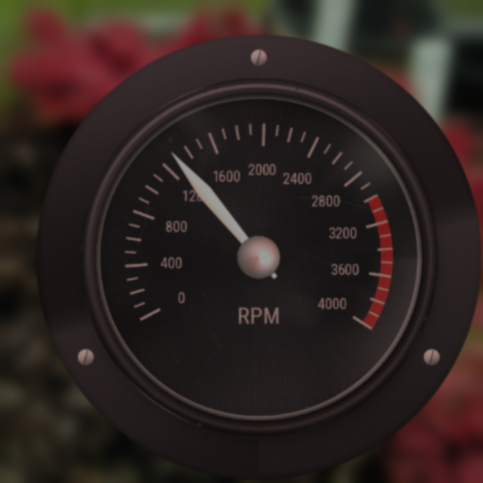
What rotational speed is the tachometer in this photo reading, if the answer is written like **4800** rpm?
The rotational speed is **1300** rpm
